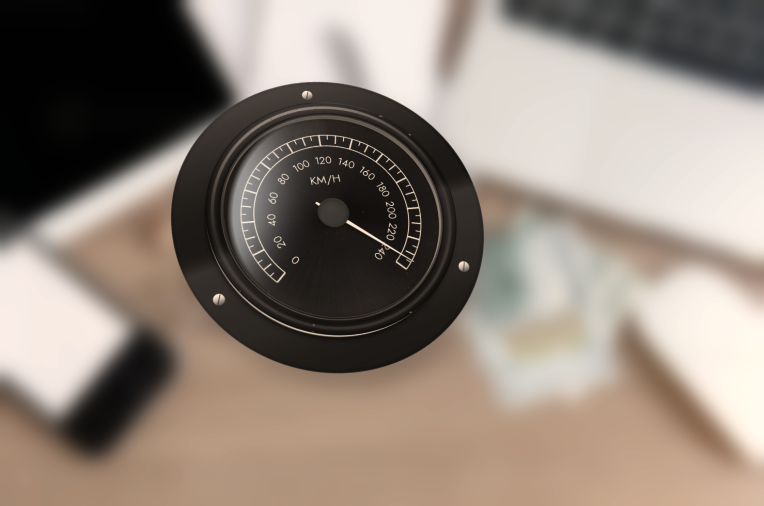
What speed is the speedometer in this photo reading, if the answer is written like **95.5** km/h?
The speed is **235** km/h
